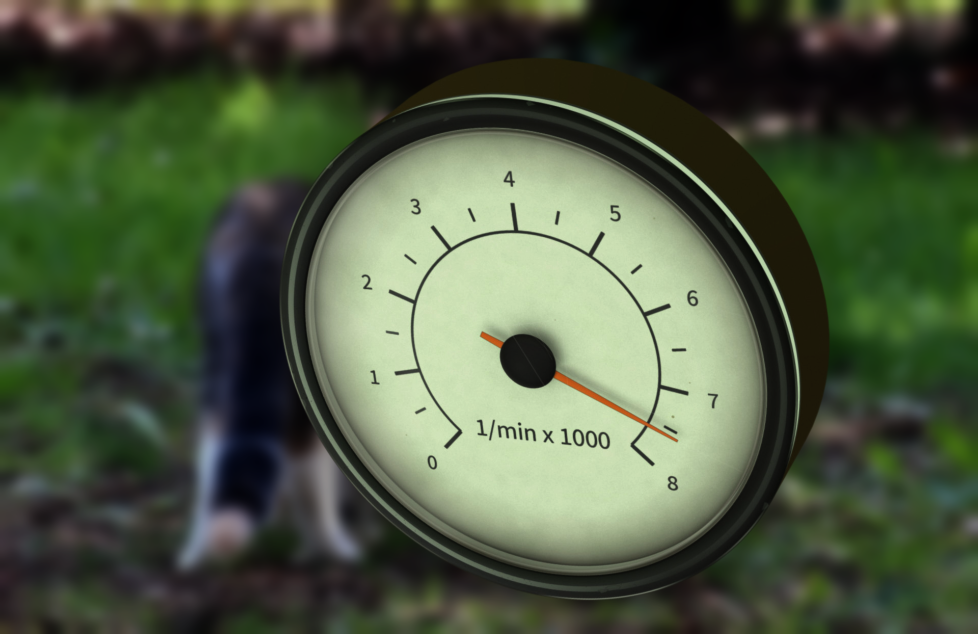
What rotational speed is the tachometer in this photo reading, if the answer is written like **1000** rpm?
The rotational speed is **7500** rpm
